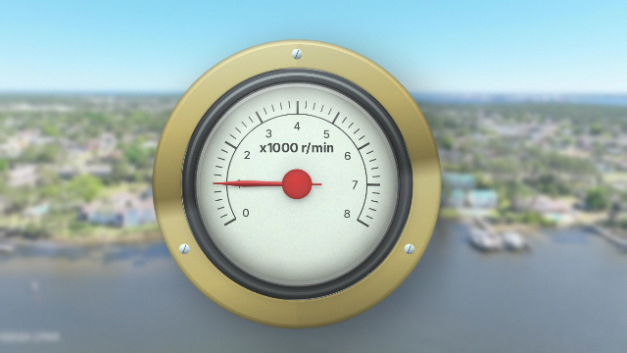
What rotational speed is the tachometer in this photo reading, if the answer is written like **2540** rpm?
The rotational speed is **1000** rpm
